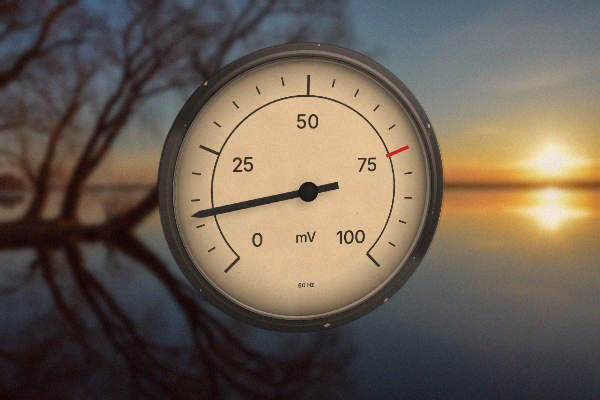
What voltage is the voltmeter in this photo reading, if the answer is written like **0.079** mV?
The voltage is **12.5** mV
